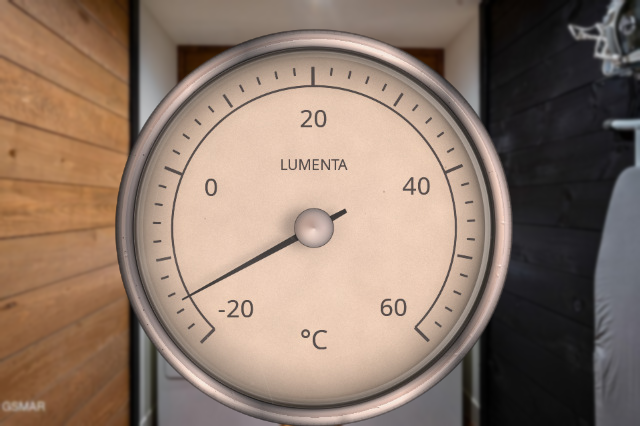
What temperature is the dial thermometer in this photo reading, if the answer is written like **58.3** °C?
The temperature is **-15** °C
